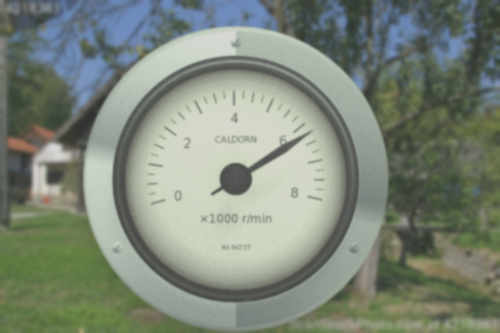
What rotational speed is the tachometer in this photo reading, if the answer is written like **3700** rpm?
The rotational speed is **6250** rpm
